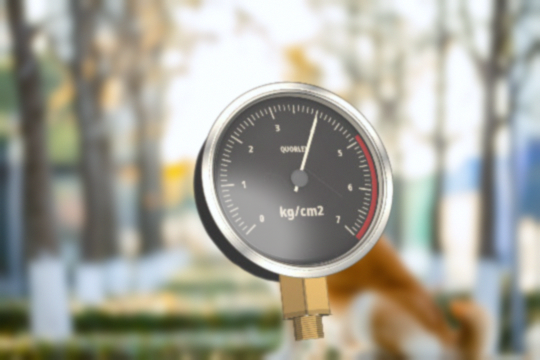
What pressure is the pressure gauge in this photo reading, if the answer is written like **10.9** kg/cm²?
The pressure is **4** kg/cm²
